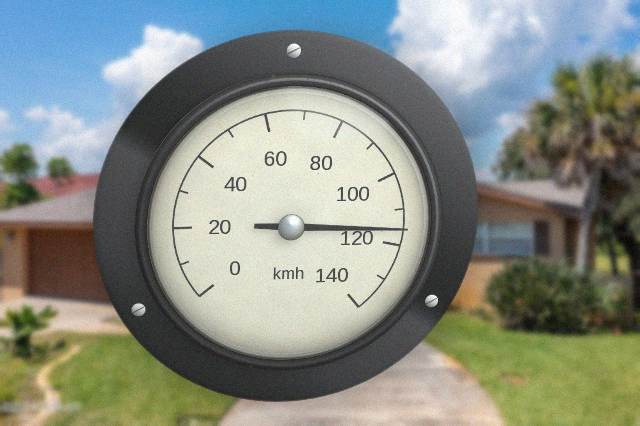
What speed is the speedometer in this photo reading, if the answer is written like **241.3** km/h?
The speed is **115** km/h
